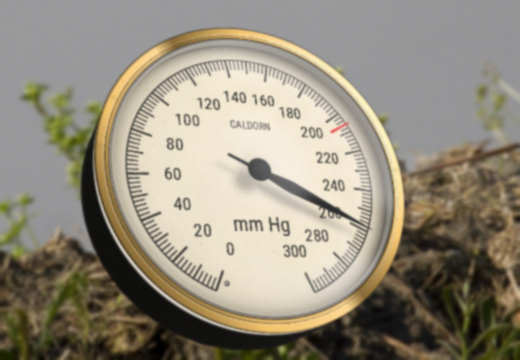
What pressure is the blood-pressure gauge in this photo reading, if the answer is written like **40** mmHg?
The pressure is **260** mmHg
